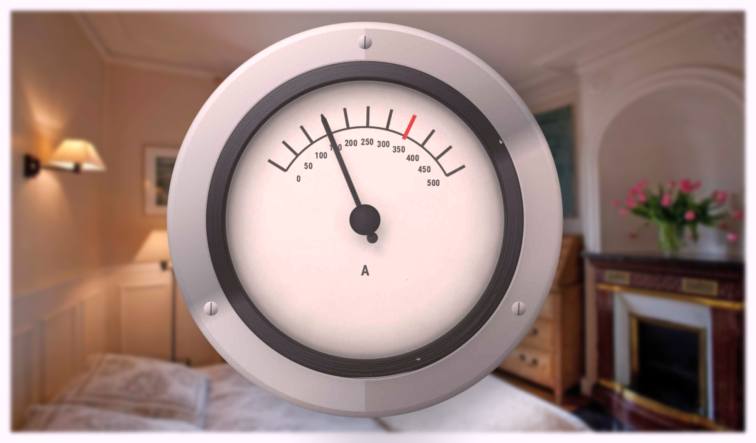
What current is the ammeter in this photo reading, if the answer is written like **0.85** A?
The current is **150** A
